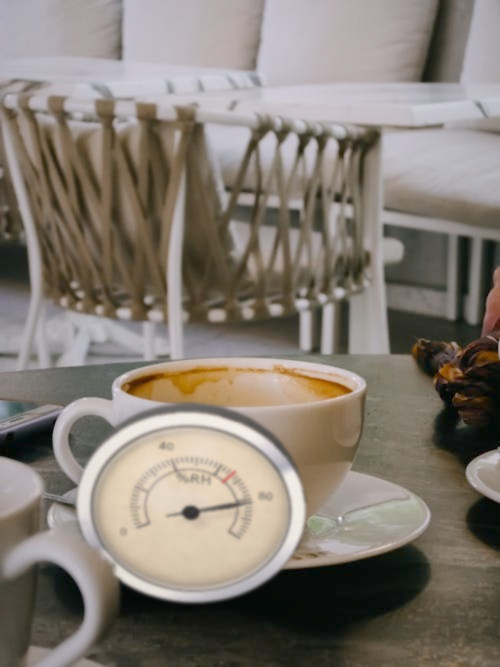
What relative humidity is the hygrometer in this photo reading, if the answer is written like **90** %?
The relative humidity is **80** %
